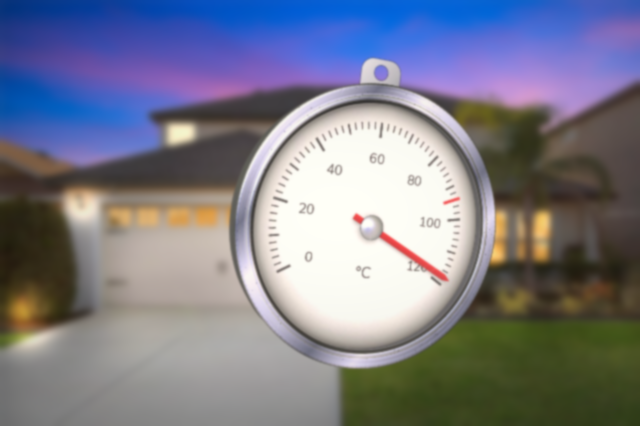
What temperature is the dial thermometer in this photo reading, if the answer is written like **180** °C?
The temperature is **118** °C
